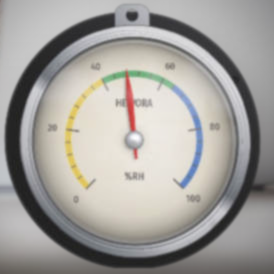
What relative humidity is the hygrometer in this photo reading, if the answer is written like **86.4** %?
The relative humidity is **48** %
